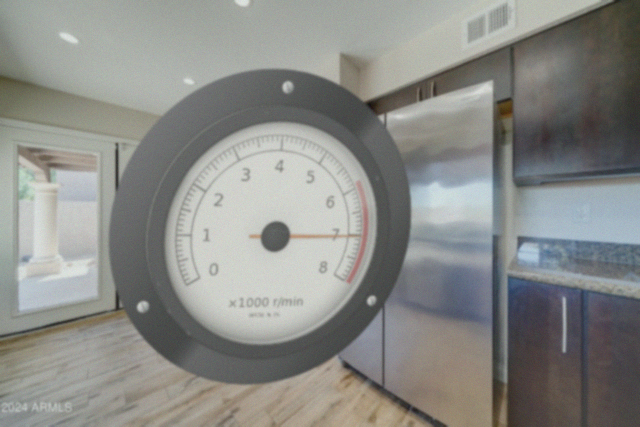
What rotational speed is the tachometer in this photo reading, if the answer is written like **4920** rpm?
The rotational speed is **7000** rpm
